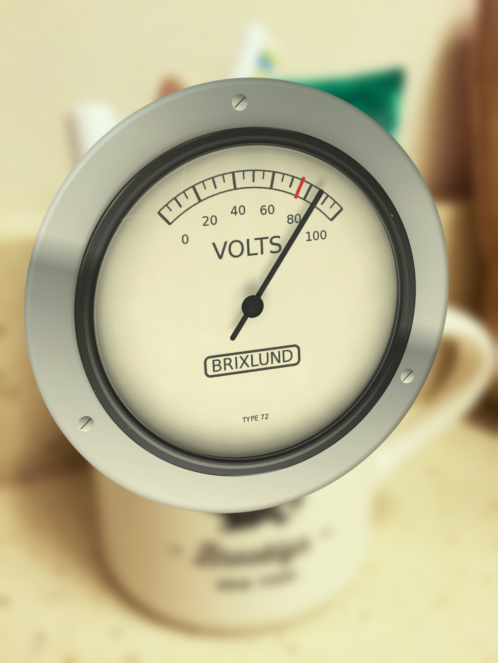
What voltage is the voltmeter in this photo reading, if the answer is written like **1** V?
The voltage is **85** V
